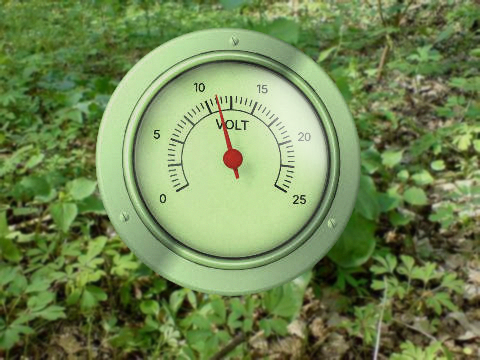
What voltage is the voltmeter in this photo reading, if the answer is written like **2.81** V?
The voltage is **11** V
